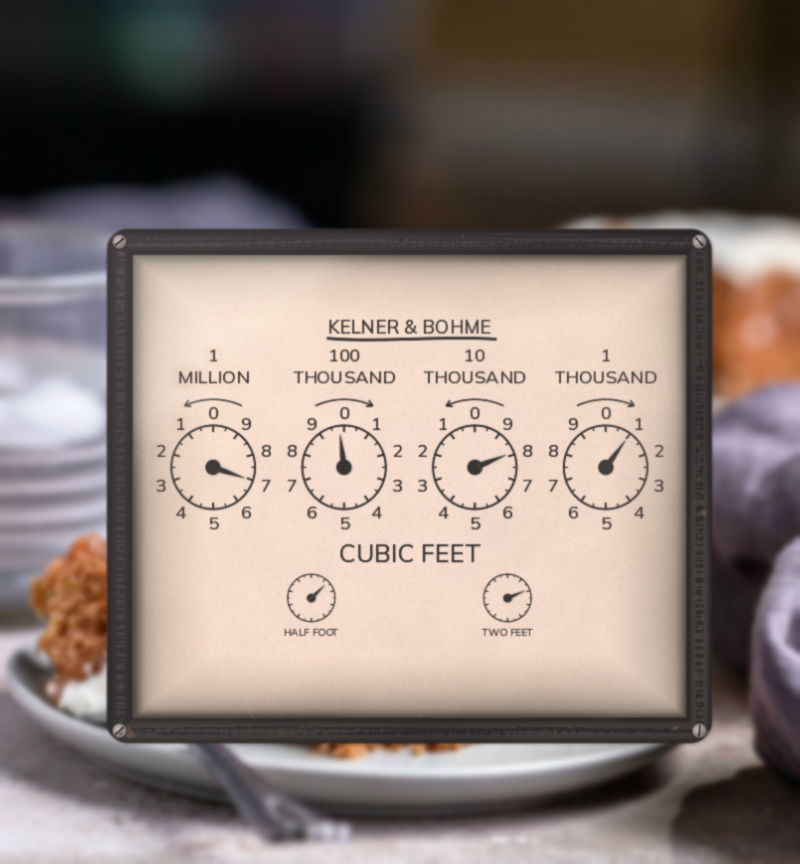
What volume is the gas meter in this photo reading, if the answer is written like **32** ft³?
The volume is **698100** ft³
